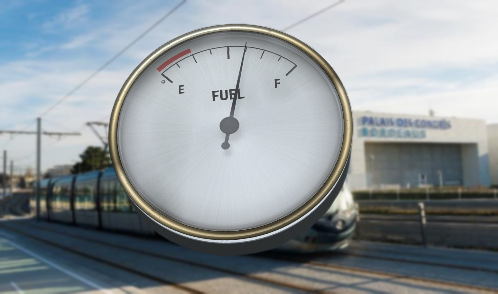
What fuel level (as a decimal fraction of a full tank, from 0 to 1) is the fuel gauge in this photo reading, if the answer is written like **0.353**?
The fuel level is **0.625**
